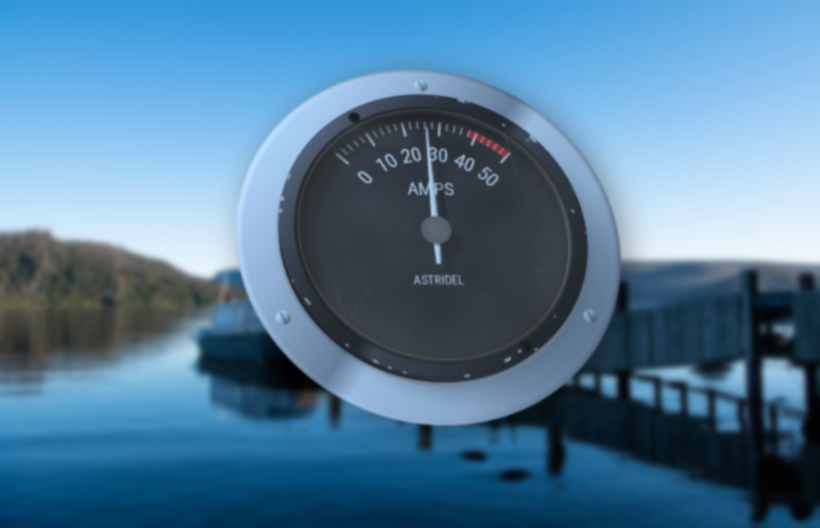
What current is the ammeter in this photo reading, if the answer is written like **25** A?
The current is **26** A
